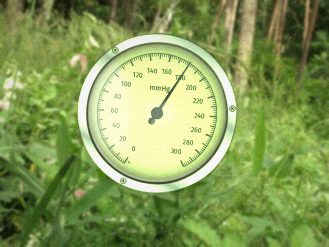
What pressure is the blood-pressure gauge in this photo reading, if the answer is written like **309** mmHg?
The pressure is **180** mmHg
